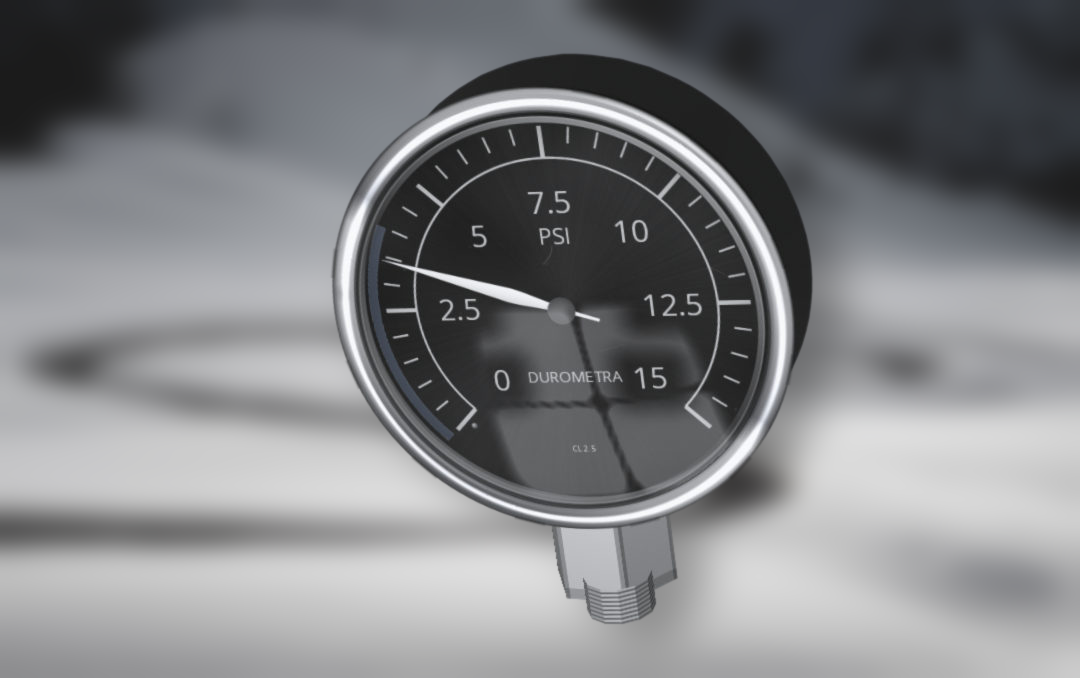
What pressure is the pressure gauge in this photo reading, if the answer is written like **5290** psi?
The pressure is **3.5** psi
